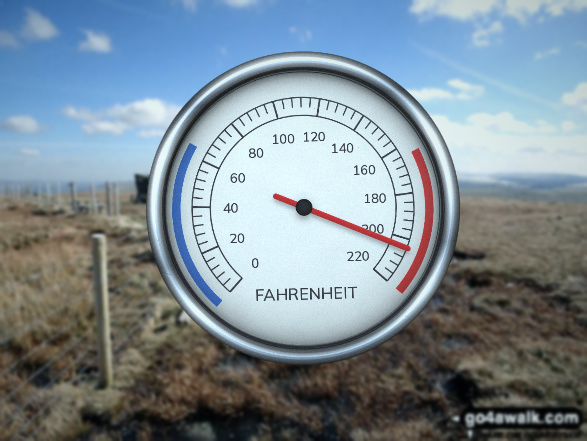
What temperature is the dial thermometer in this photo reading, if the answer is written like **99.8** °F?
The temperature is **204** °F
